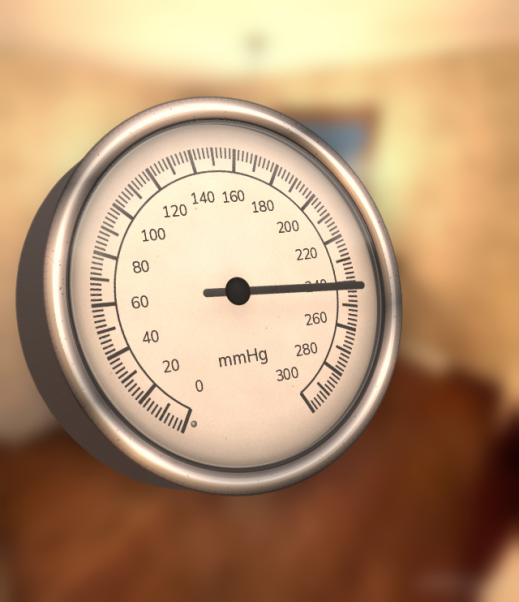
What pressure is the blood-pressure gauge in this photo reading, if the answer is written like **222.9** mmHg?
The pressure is **242** mmHg
